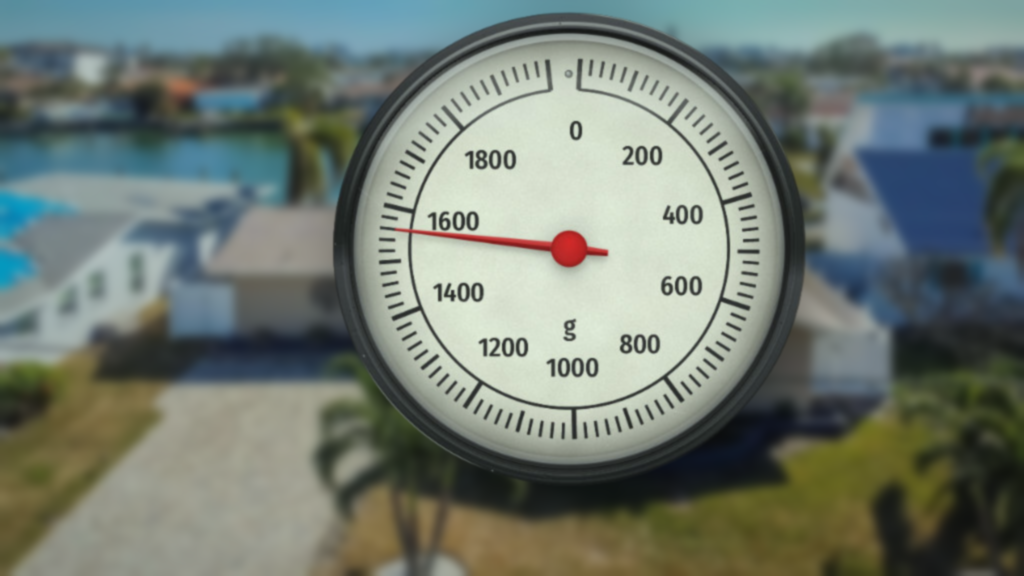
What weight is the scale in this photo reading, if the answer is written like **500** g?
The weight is **1560** g
